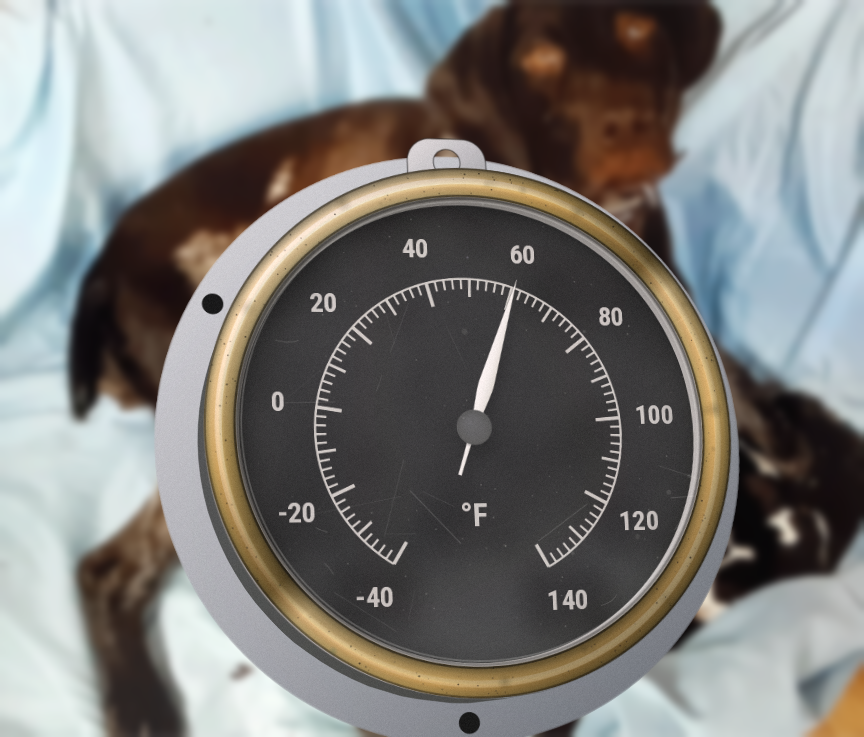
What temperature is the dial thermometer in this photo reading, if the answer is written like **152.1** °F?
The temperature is **60** °F
